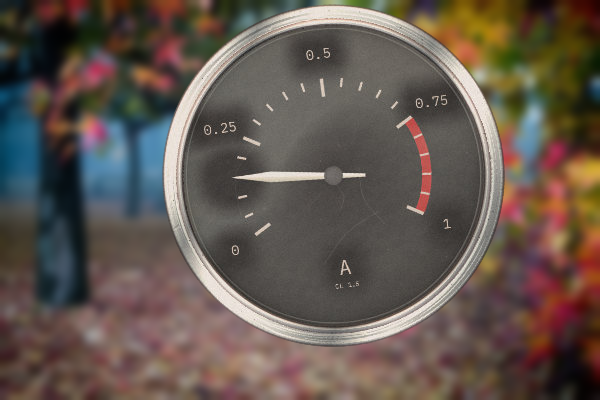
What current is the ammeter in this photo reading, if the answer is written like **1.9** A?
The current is **0.15** A
